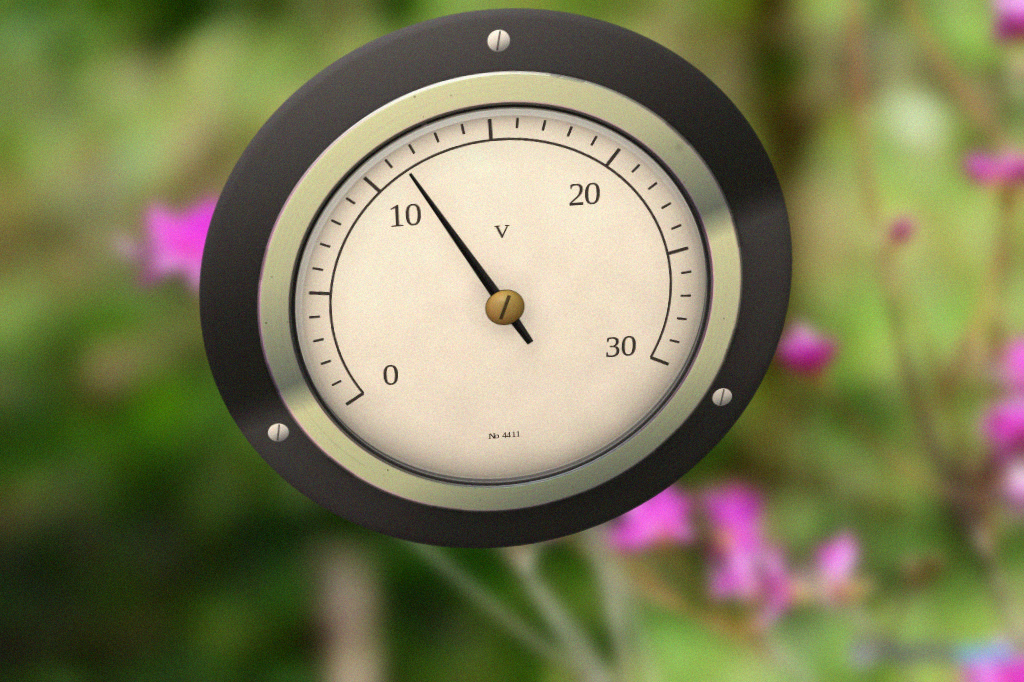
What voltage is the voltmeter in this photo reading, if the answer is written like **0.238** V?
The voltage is **11.5** V
